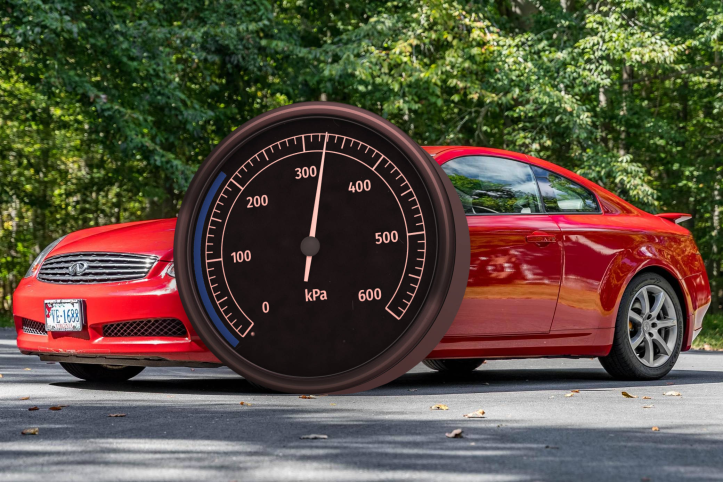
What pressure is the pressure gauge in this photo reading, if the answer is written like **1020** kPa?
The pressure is **330** kPa
